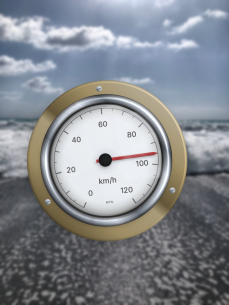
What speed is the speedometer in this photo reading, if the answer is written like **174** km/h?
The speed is **95** km/h
